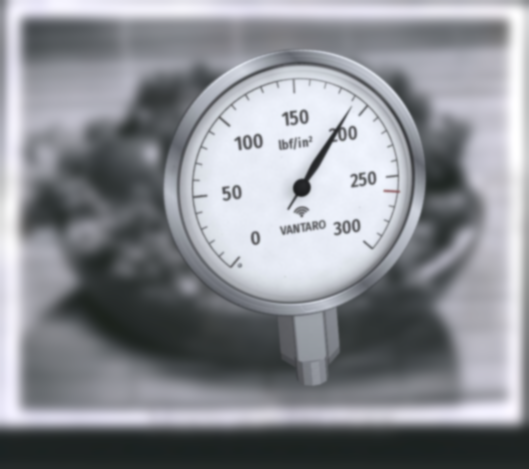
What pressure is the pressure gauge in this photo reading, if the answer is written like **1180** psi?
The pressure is **190** psi
